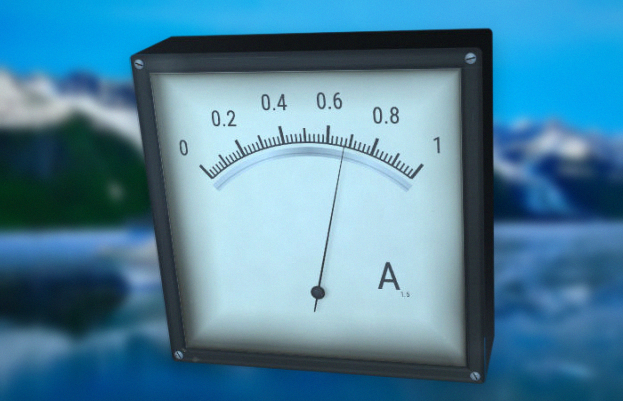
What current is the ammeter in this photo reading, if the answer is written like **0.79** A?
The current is **0.68** A
